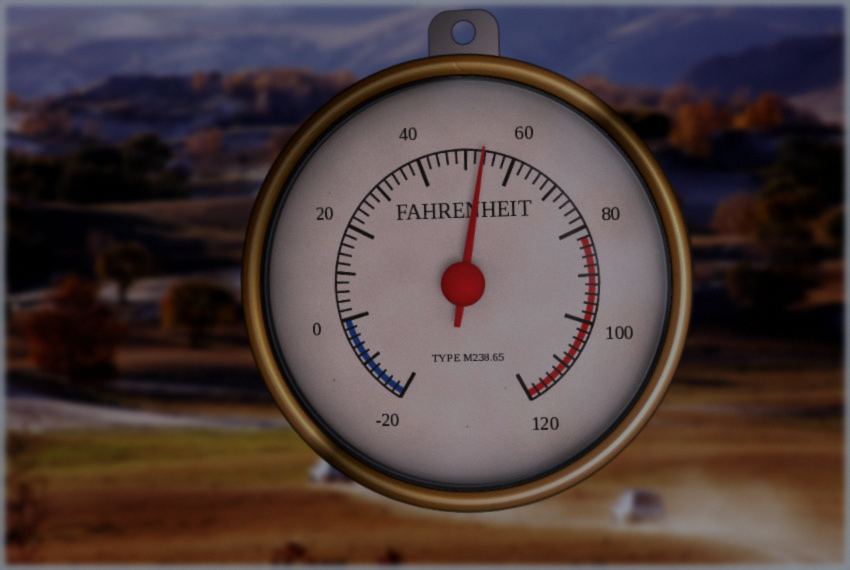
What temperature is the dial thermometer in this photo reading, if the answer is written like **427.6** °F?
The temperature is **54** °F
